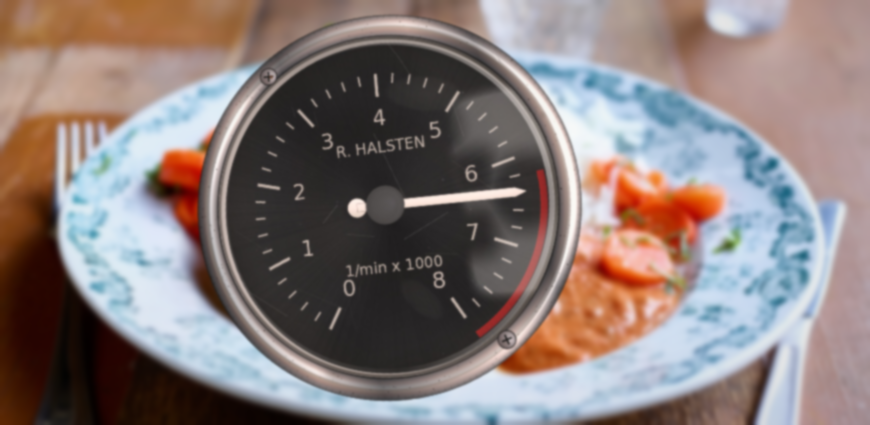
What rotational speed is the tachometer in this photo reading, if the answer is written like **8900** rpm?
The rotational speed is **6400** rpm
